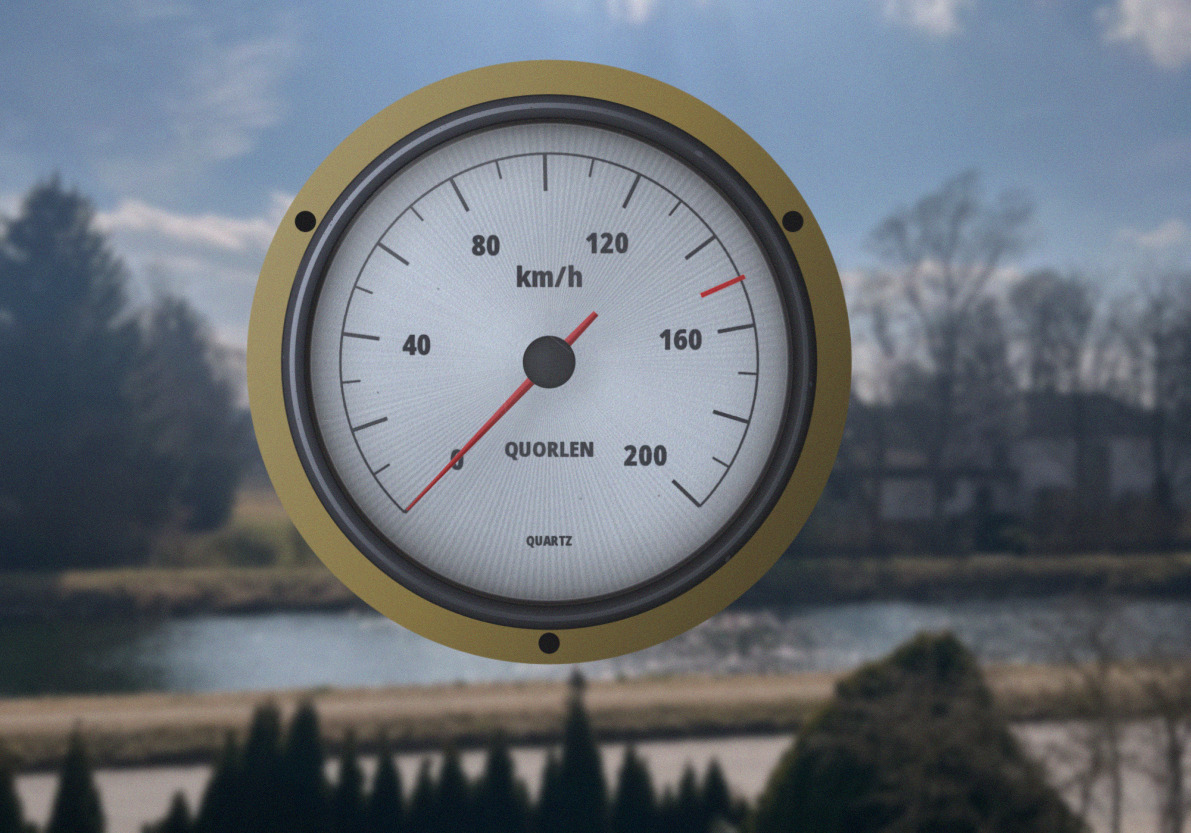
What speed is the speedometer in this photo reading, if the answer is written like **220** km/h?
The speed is **0** km/h
